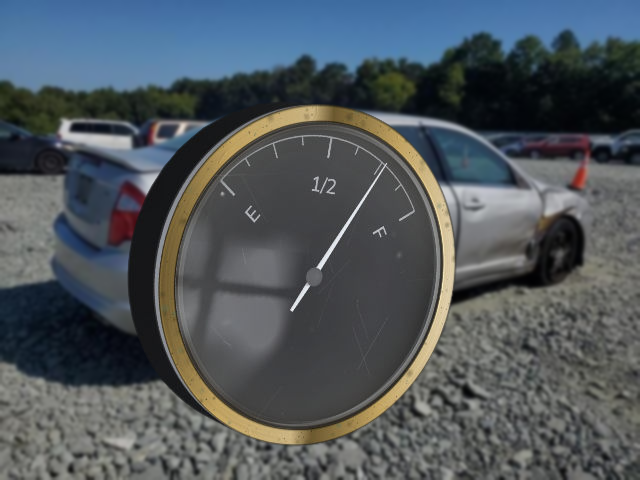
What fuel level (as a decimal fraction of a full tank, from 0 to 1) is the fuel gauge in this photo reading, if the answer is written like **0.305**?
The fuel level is **0.75**
